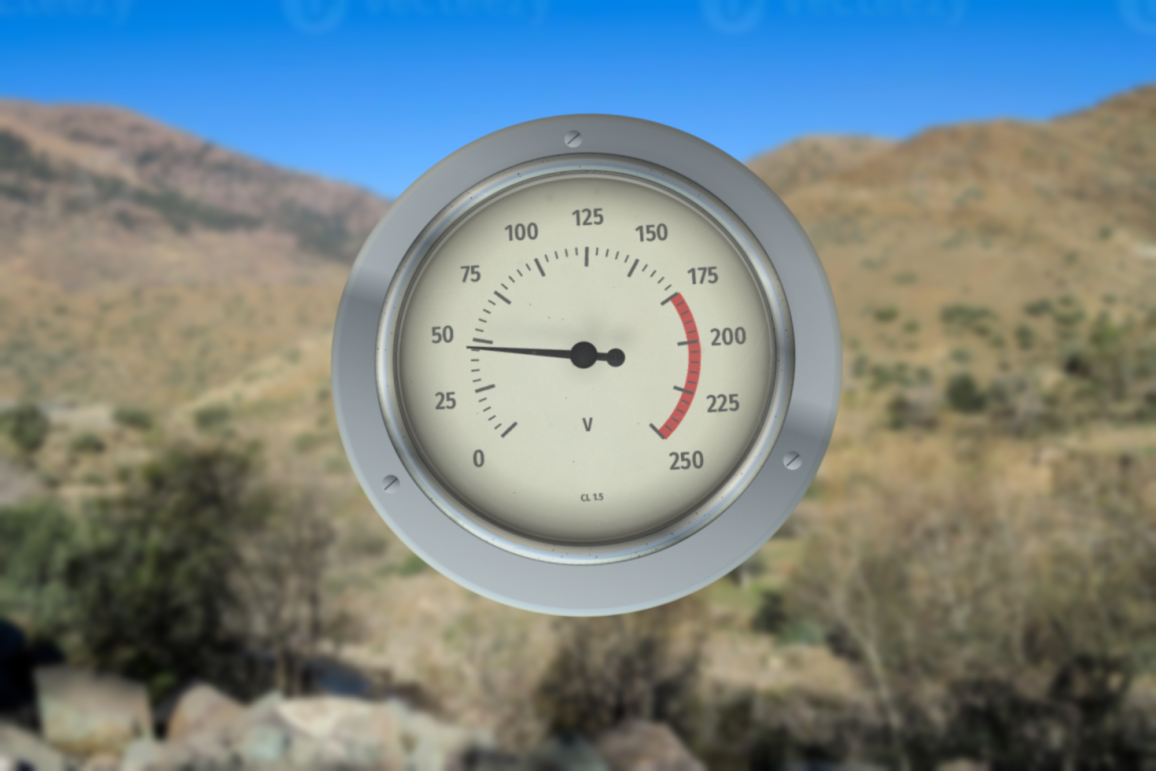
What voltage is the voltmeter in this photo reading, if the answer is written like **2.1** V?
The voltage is **45** V
